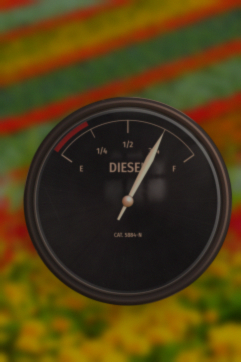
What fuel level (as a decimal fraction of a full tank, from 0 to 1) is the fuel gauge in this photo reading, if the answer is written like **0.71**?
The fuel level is **0.75**
